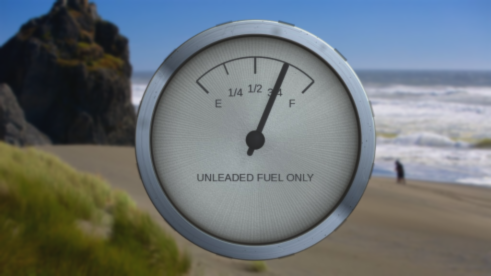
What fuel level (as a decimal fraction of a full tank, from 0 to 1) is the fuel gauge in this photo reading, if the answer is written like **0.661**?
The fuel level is **0.75**
